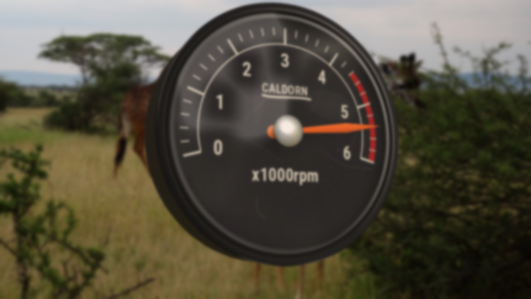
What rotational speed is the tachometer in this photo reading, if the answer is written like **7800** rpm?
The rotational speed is **5400** rpm
